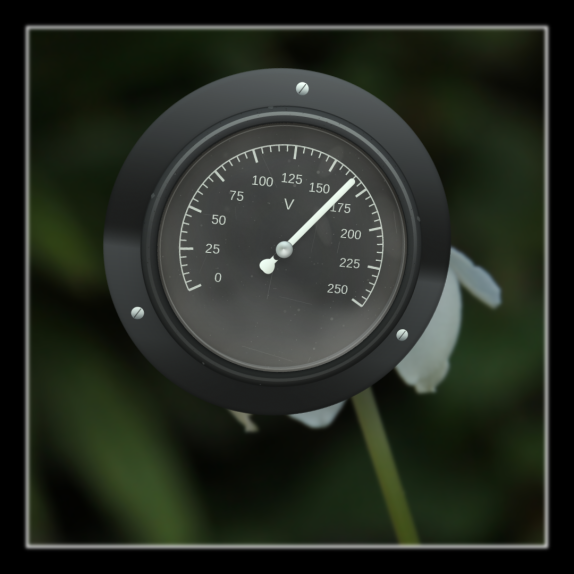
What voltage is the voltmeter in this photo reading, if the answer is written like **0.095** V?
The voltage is **165** V
